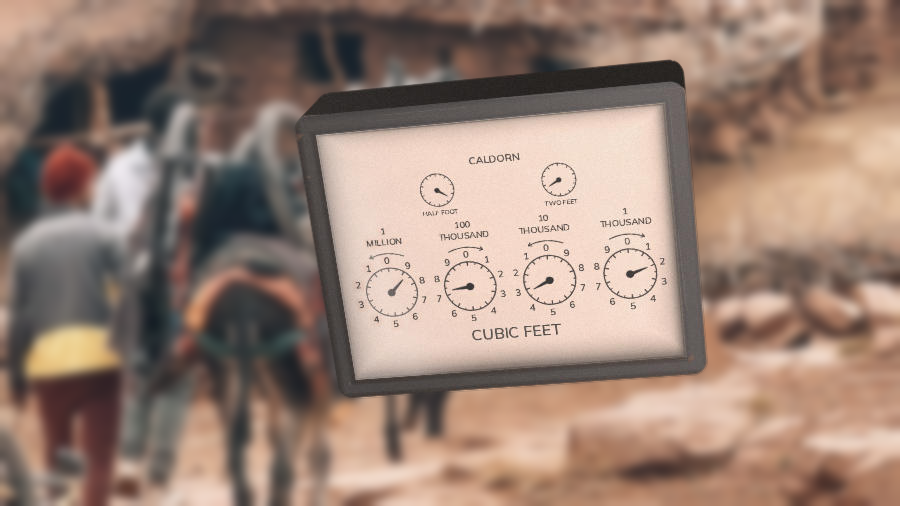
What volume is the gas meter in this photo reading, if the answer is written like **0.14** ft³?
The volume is **873200** ft³
